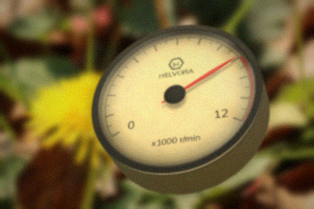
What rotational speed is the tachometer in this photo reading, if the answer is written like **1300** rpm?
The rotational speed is **9000** rpm
